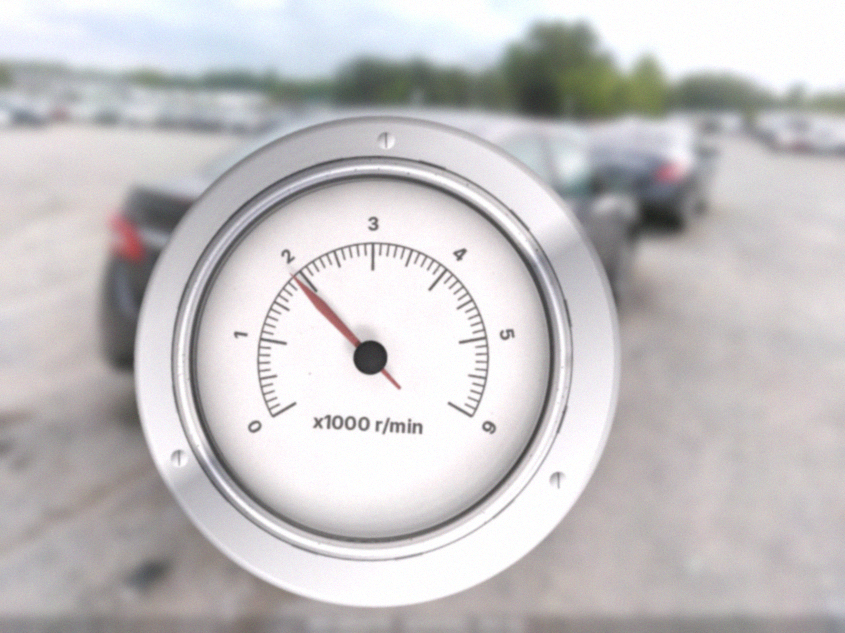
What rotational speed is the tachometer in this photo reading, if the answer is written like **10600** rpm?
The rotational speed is **1900** rpm
